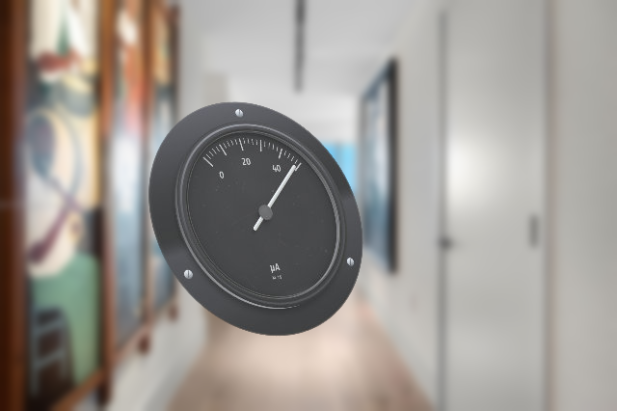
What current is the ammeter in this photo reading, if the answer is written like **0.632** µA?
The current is **48** µA
